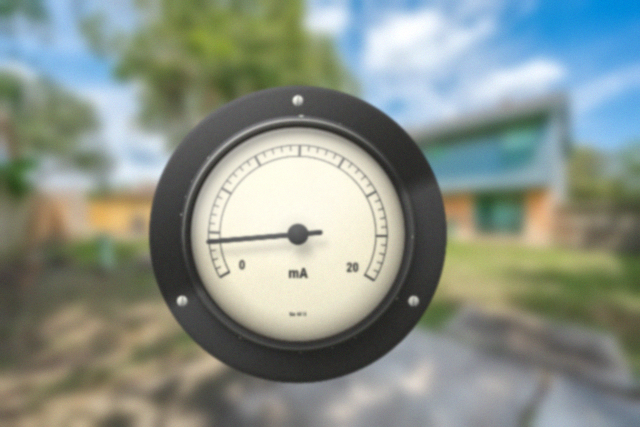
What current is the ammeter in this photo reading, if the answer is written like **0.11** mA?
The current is **2** mA
